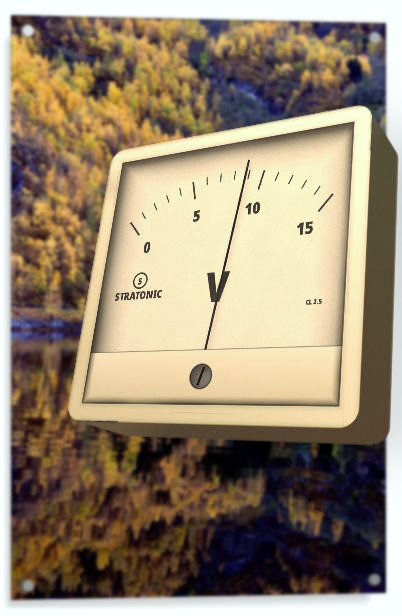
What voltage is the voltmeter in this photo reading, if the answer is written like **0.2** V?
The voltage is **9** V
